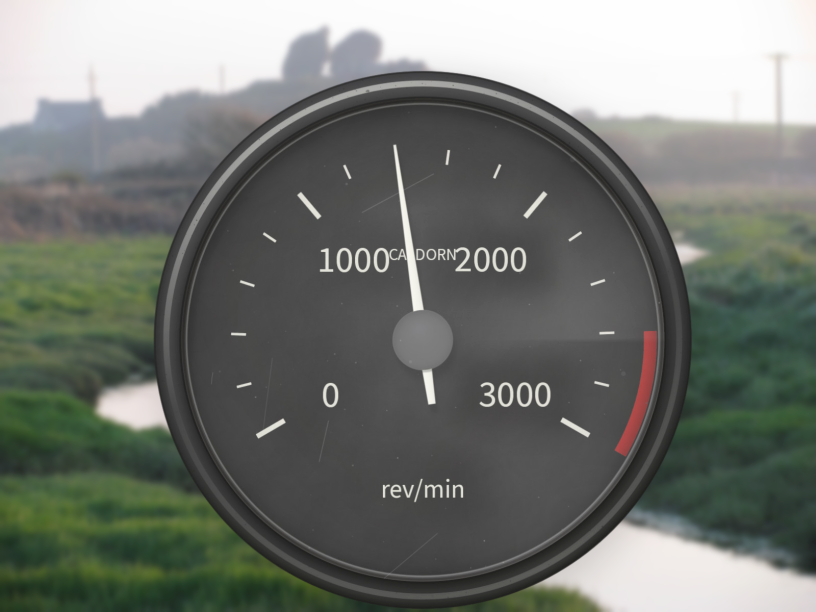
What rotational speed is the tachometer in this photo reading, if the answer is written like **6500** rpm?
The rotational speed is **1400** rpm
